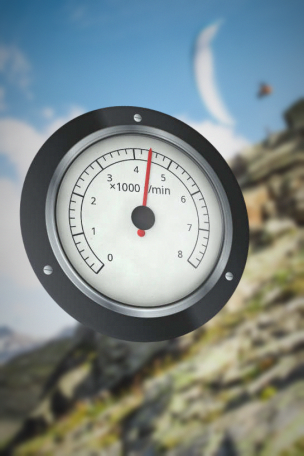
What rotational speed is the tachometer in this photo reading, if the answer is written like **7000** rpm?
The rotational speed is **4400** rpm
